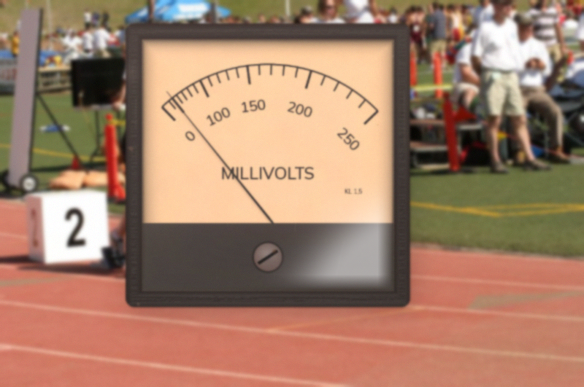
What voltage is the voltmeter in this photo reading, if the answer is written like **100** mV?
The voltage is **50** mV
